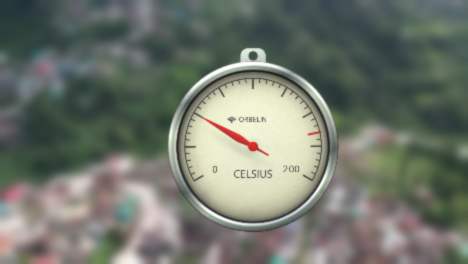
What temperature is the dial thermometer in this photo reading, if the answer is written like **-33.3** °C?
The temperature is **50** °C
